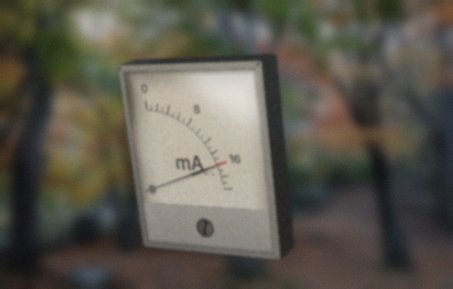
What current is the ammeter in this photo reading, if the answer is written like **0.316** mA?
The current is **16** mA
